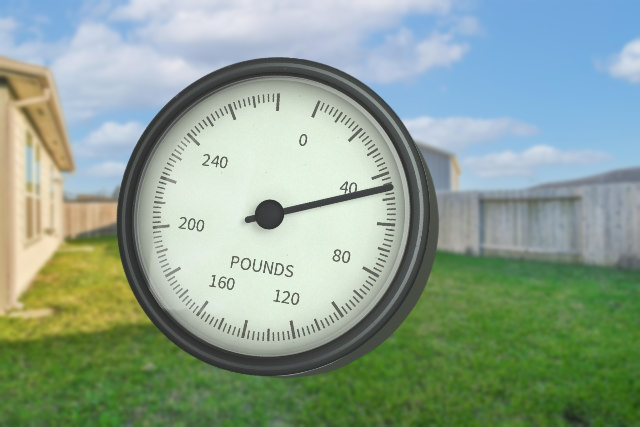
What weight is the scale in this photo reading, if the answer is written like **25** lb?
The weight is **46** lb
